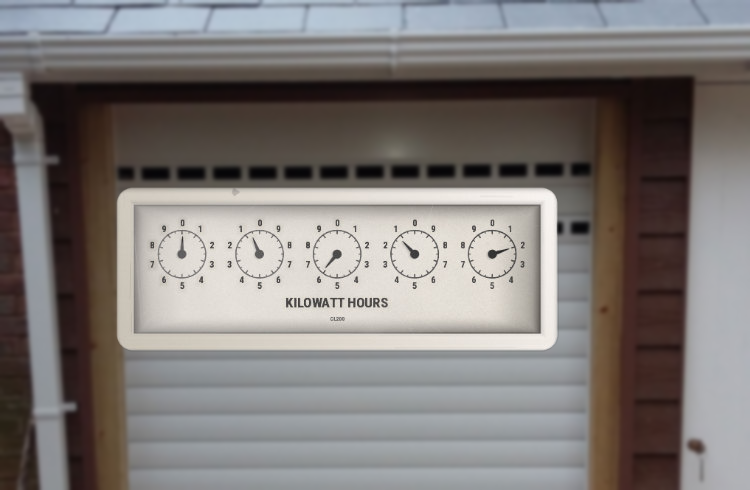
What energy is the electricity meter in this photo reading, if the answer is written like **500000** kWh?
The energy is **612** kWh
